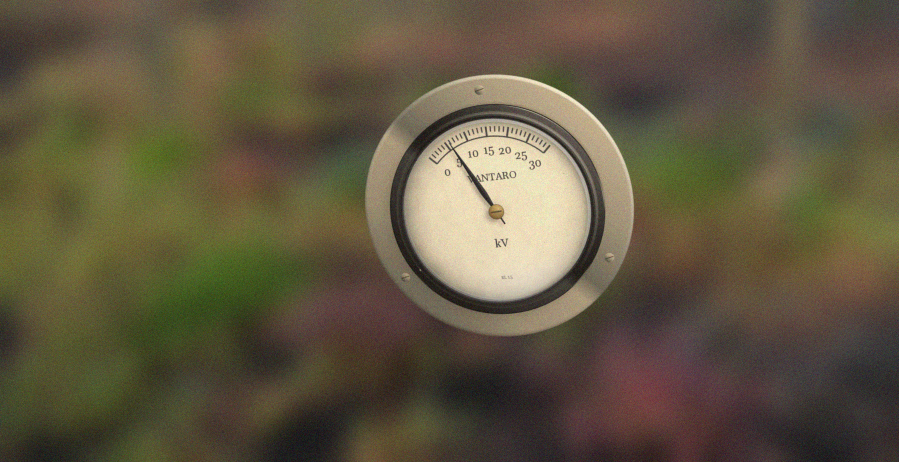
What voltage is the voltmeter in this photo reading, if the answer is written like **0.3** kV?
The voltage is **6** kV
